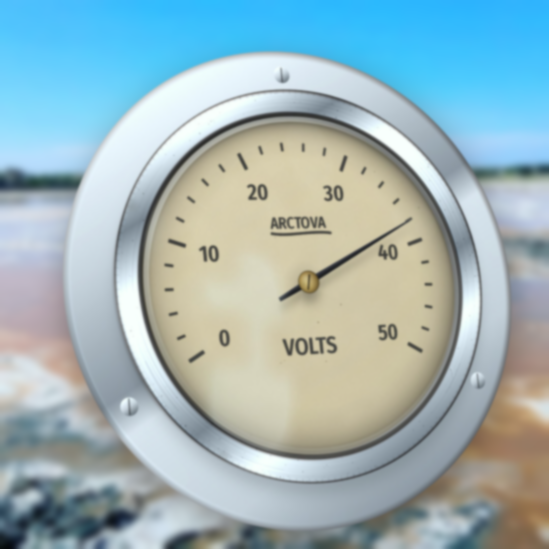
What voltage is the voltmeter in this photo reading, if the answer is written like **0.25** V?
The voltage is **38** V
